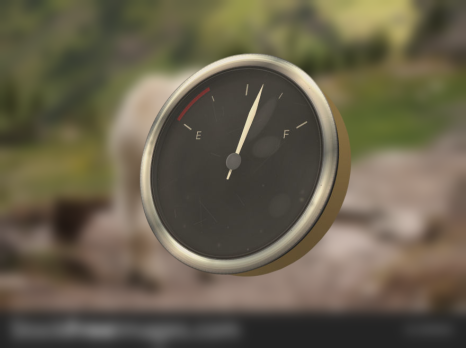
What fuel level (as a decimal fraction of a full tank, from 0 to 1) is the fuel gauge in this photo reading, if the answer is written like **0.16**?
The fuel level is **0.625**
